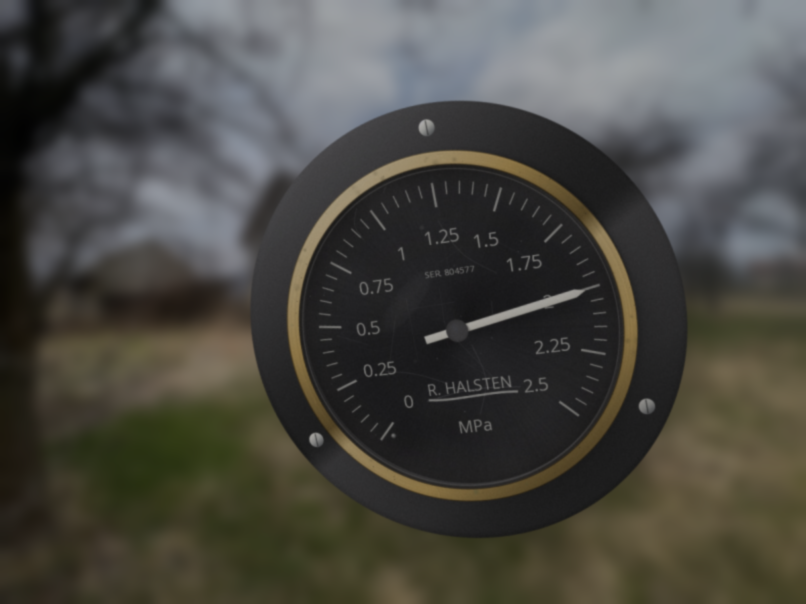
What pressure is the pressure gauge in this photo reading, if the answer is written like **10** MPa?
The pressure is **2** MPa
